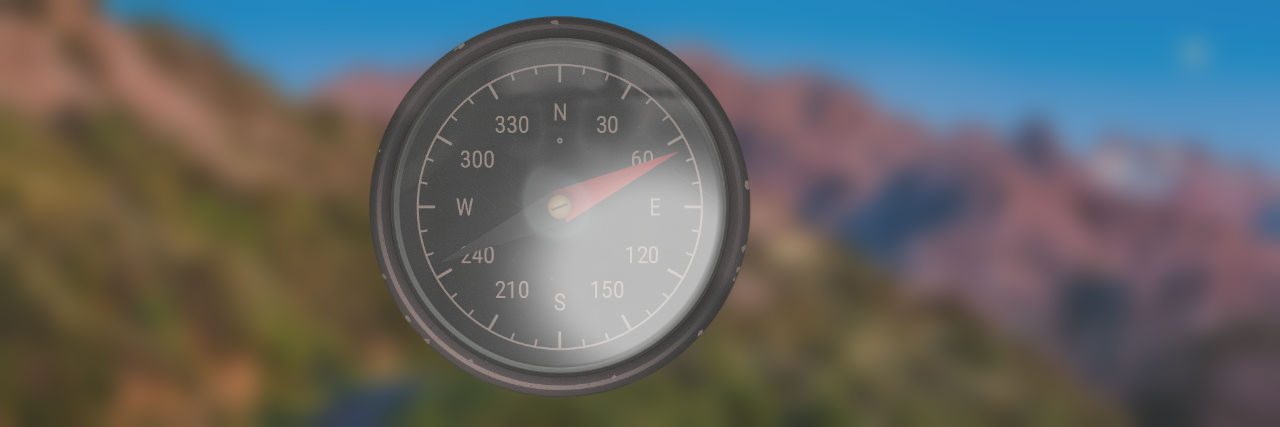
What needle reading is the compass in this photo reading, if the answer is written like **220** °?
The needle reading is **65** °
